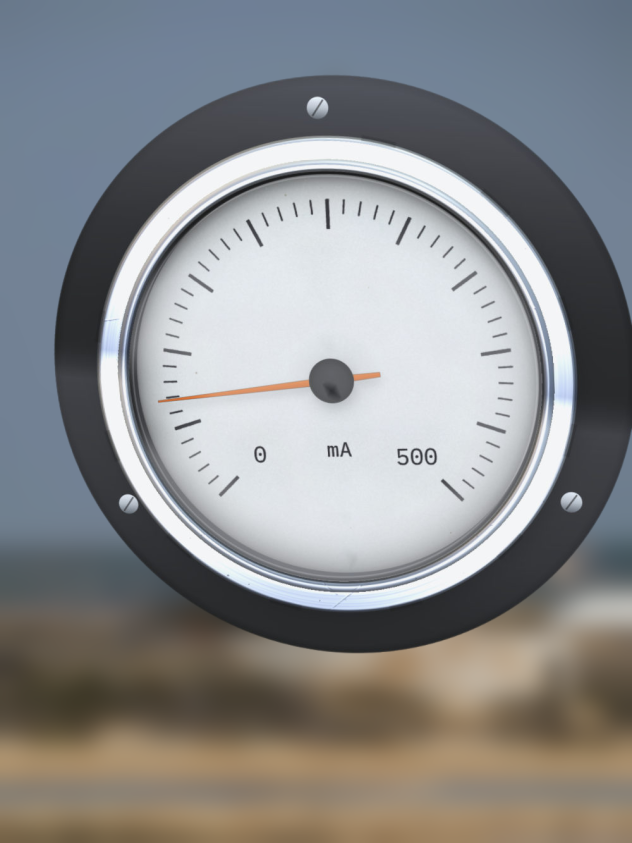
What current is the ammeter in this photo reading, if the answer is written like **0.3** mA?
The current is **70** mA
